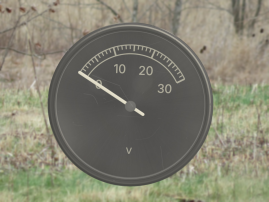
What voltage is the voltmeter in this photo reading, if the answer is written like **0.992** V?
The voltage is **0** V
